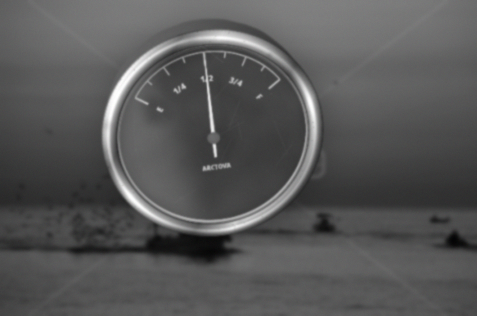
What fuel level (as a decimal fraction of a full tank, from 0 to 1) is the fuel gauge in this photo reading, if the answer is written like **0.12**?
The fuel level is **0.5**
